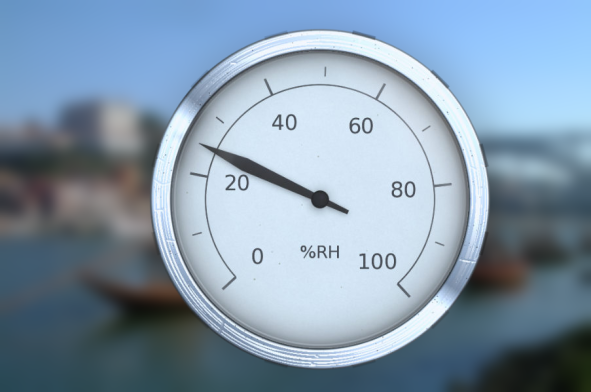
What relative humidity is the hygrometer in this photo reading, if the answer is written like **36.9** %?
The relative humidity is **25** %
